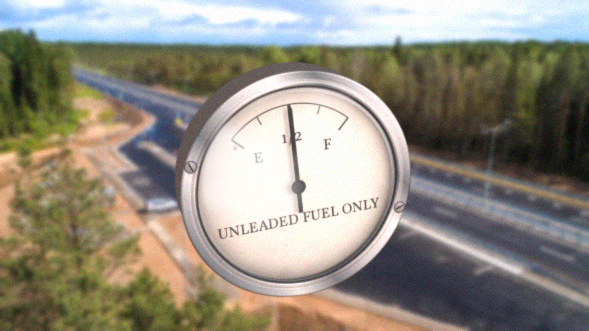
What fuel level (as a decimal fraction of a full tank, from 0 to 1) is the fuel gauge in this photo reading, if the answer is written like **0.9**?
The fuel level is **0.5**
